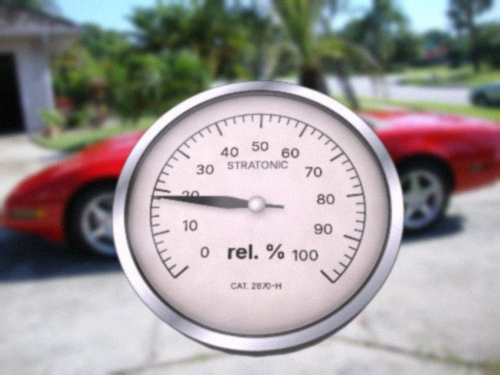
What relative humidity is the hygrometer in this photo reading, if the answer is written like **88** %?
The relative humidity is **18** %
